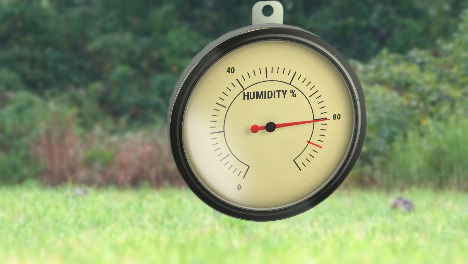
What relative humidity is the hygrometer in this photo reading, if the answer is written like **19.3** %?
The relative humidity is **80** %
